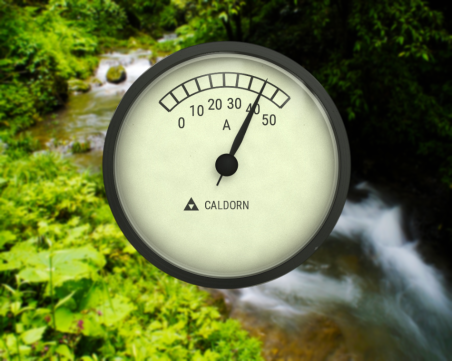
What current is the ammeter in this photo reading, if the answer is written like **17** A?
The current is **40** A
